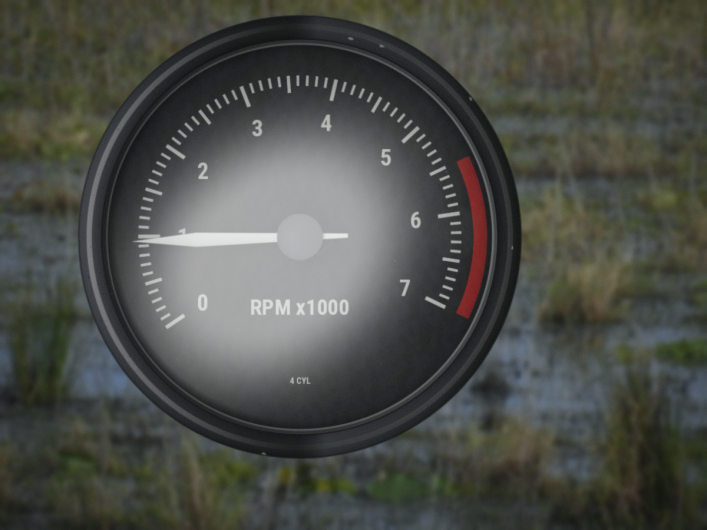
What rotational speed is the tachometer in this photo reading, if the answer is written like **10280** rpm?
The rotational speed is **950** rpm
